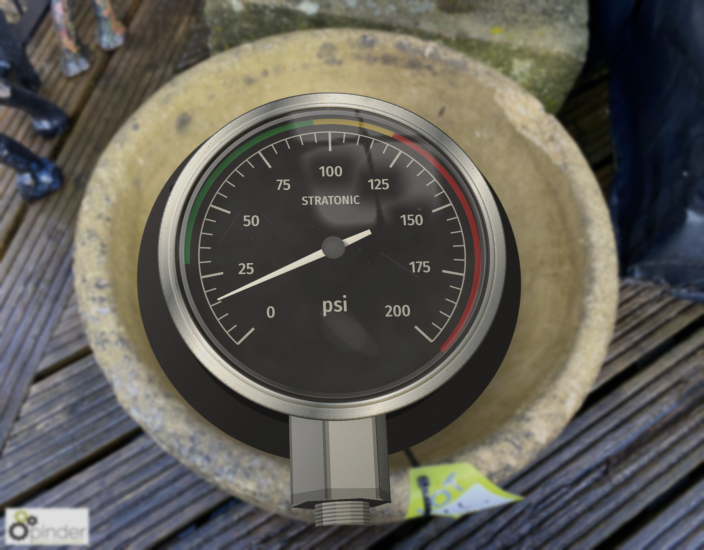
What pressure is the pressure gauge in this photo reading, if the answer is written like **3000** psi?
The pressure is **15** psi
